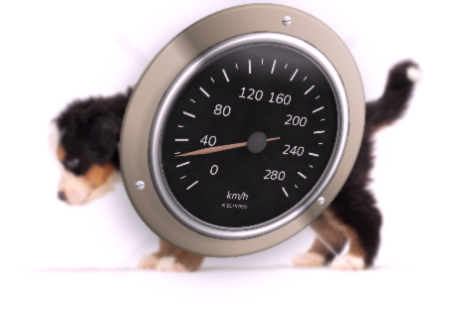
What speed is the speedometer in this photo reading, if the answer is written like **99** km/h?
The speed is **30** km/h
